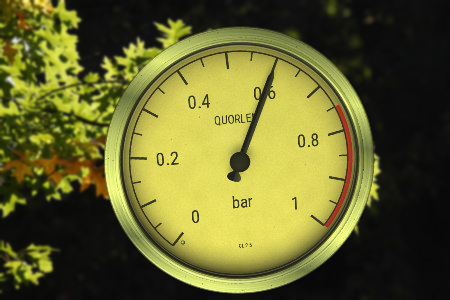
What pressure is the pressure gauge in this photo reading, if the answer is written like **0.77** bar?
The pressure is **0.6** bar
